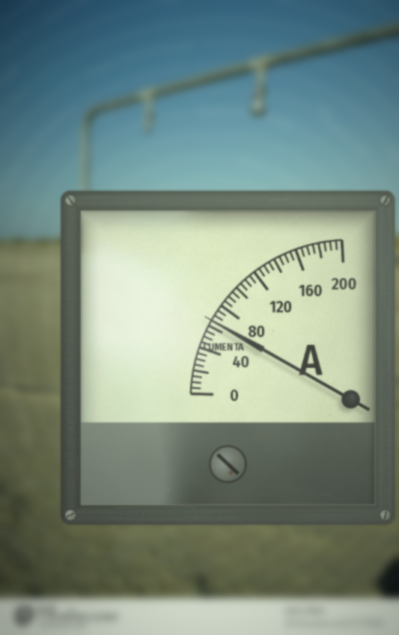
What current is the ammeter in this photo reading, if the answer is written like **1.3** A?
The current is **65** A
